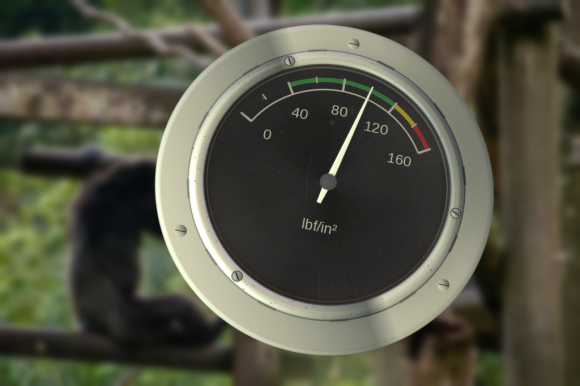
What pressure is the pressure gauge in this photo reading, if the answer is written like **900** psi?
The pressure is **100** psi
